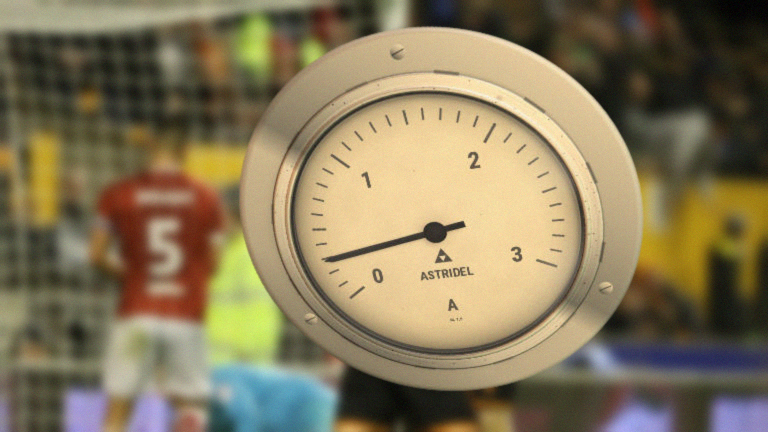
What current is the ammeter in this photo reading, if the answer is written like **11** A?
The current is **0.3** A
